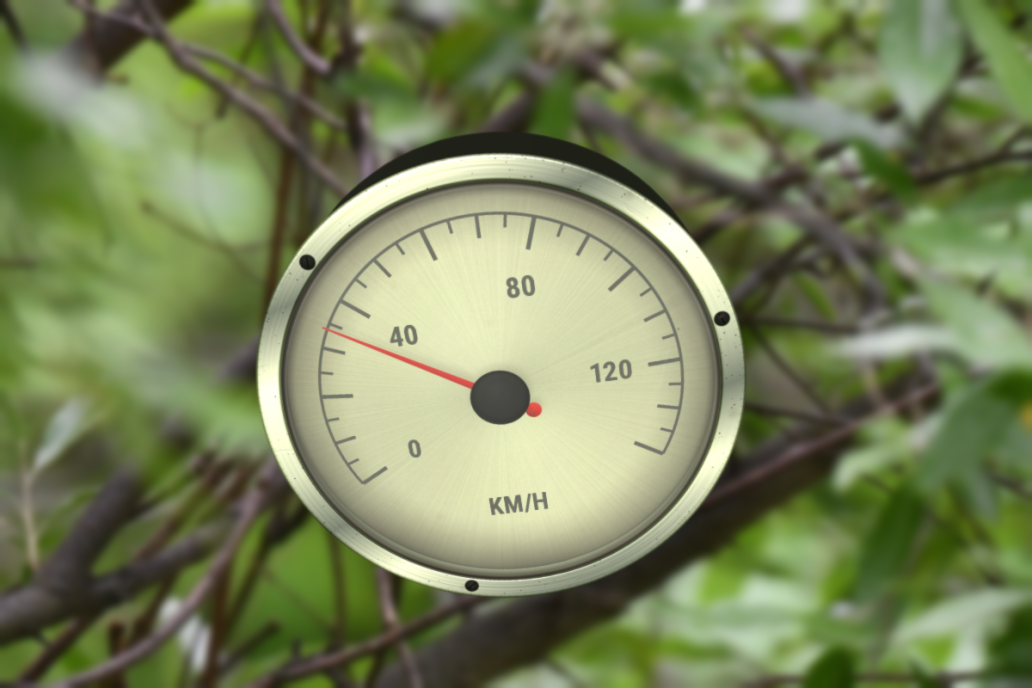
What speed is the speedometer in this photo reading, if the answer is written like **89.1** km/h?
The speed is **35** km/h
